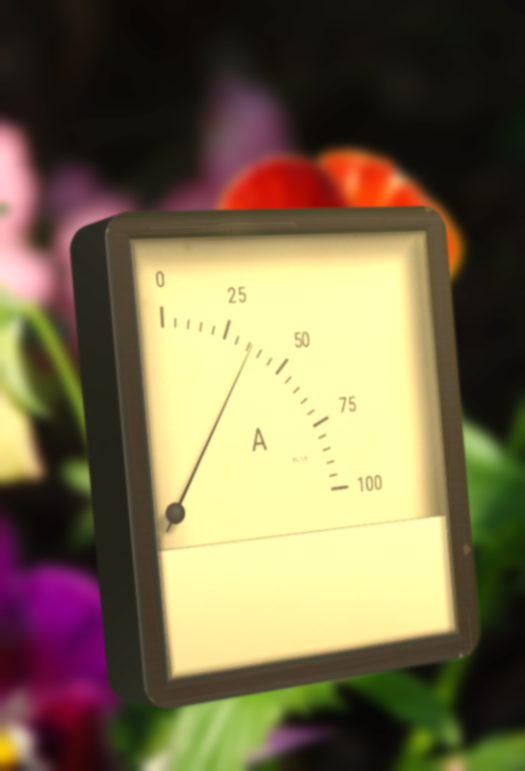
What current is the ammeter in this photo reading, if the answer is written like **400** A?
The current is **35** A
